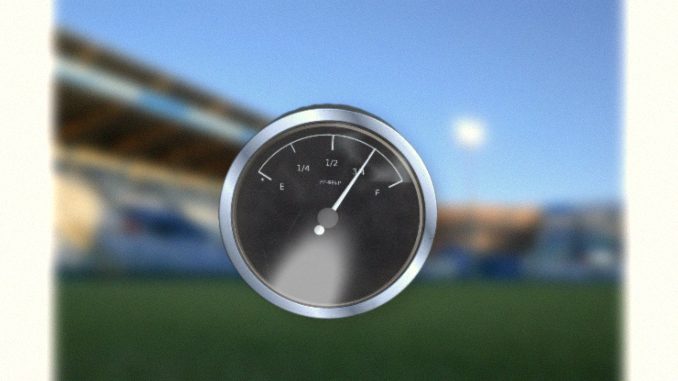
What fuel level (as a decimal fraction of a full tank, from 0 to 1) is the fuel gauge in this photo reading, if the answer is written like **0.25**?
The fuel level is **0.75**
